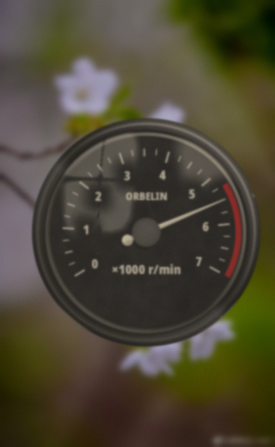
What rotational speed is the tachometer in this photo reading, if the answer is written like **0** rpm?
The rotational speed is **5500** rpm
